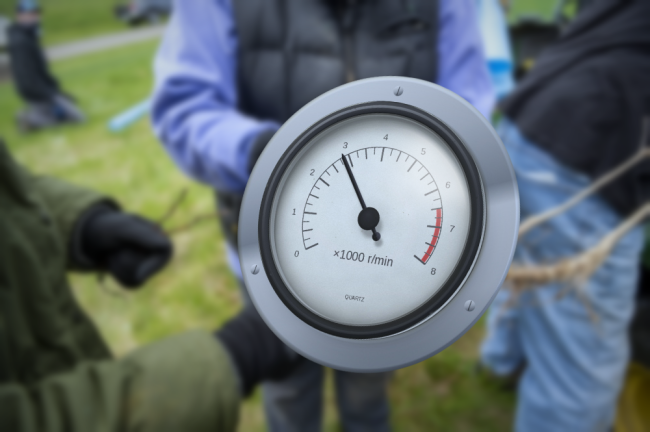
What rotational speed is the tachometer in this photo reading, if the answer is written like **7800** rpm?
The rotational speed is **2875** rpm
